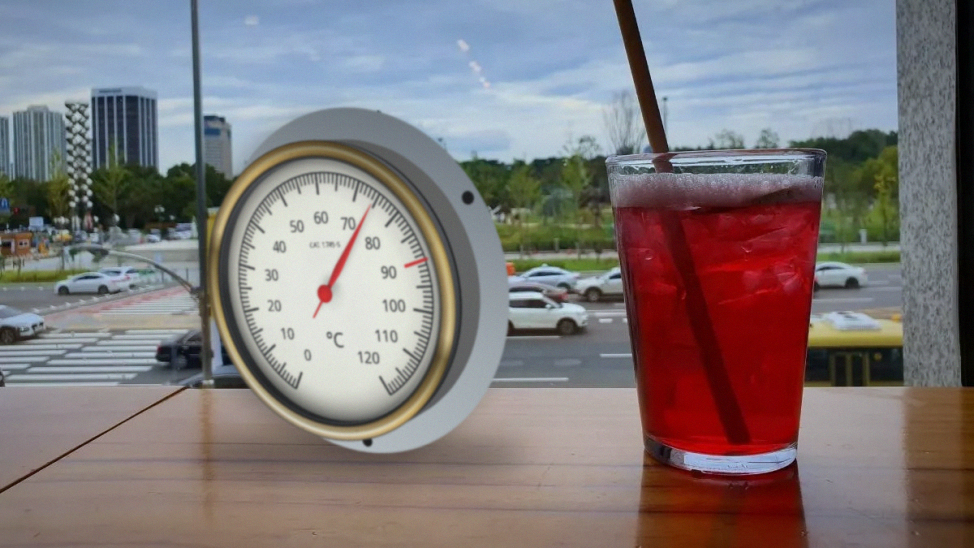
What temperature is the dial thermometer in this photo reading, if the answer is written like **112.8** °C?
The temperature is **75** °C
